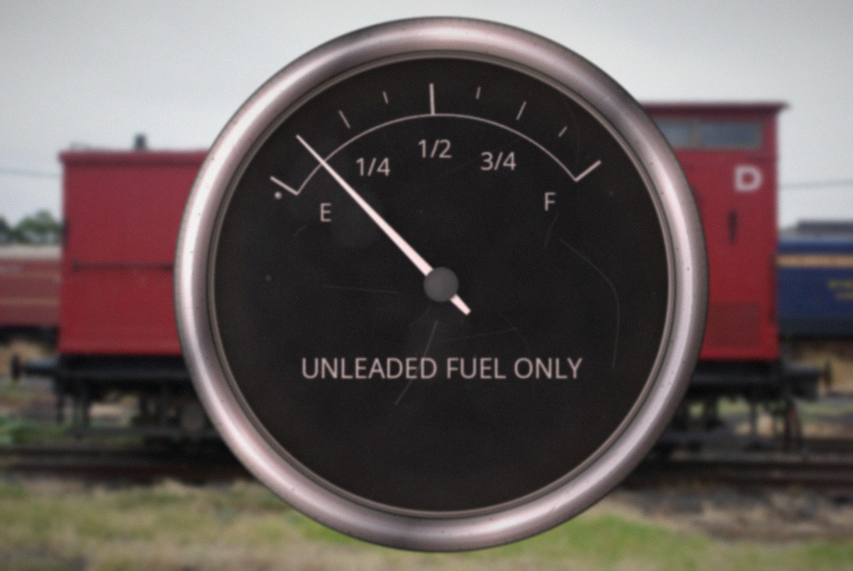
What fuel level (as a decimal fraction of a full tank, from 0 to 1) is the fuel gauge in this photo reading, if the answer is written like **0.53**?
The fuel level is **0.125**
